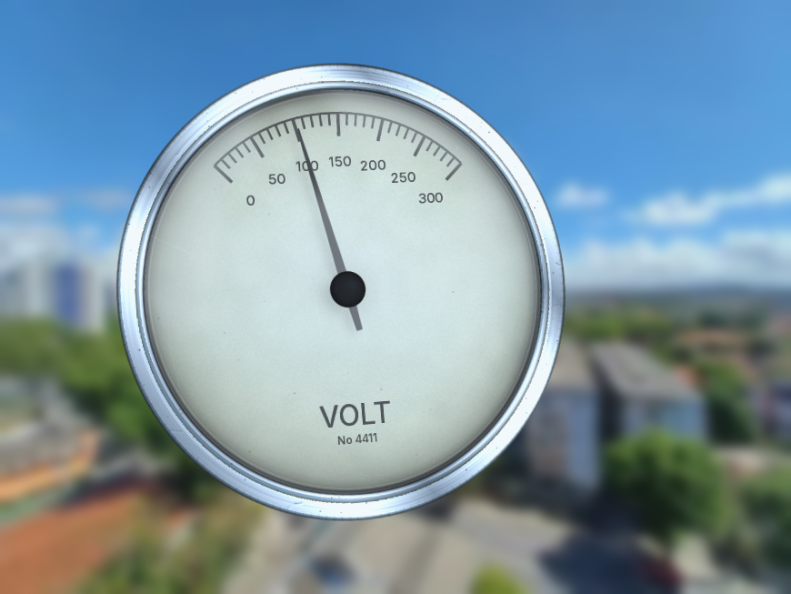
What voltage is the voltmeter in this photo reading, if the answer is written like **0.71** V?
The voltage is **100** V
